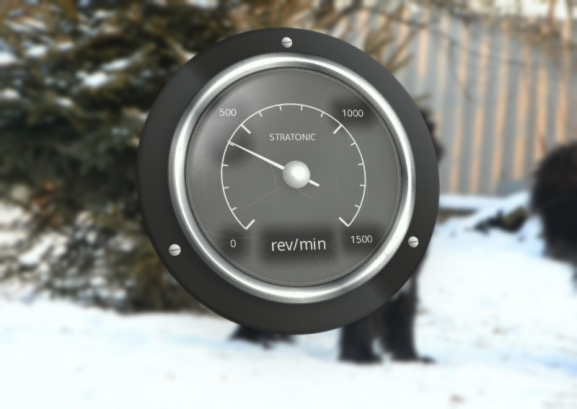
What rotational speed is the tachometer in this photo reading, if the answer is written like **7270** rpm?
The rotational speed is **400** rpm
